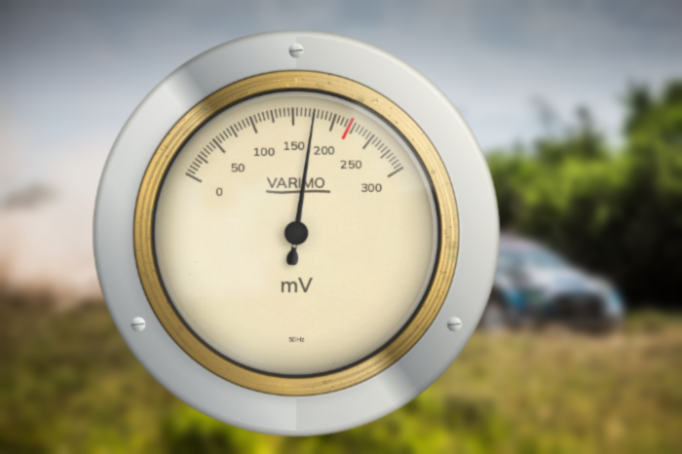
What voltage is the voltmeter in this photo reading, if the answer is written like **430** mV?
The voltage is **175** mV
